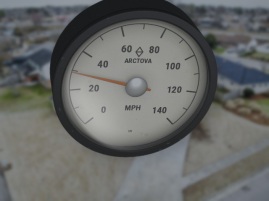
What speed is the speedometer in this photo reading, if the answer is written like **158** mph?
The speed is **30** mph
